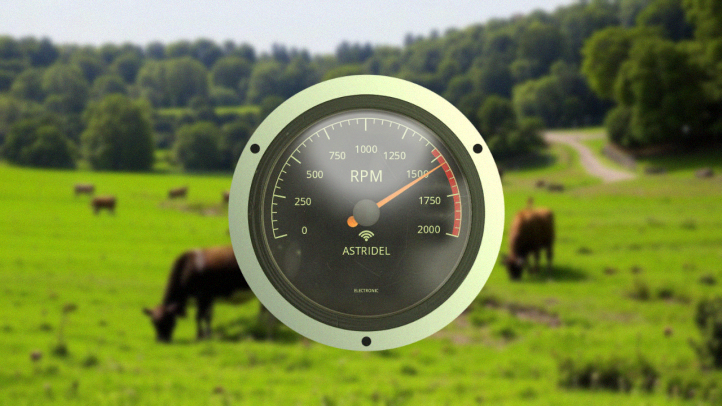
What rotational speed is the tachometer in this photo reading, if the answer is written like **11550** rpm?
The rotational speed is **1550** rpm
